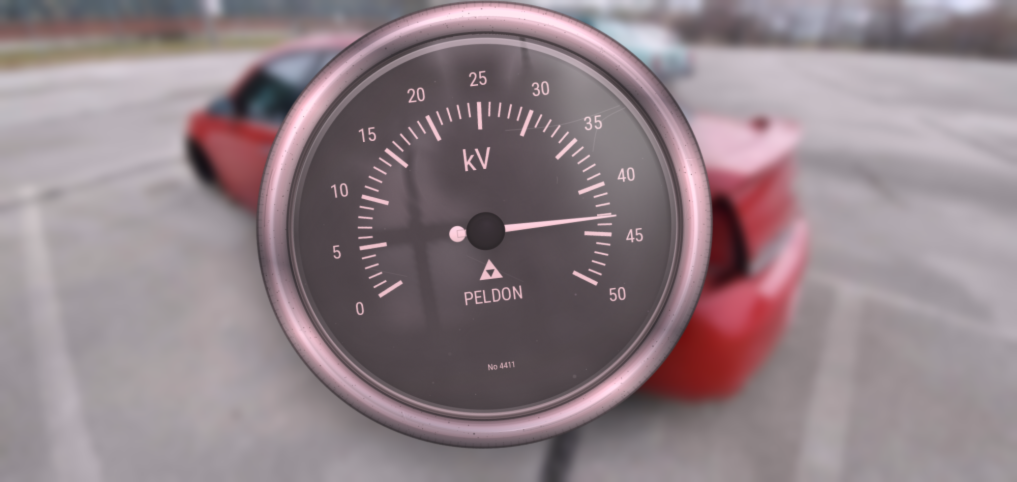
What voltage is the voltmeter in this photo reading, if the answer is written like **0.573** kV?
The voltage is **43** kV
